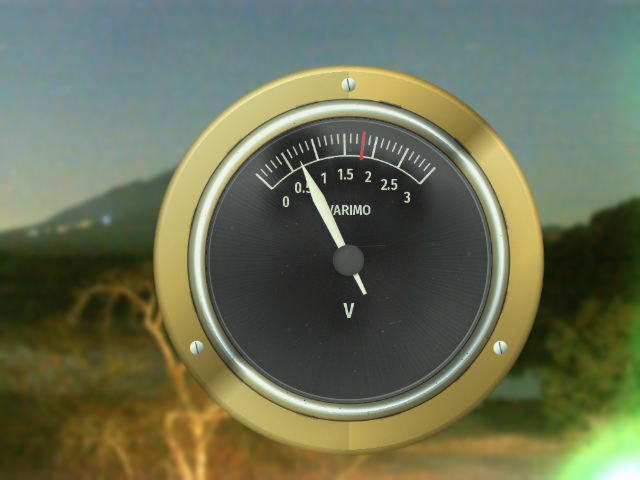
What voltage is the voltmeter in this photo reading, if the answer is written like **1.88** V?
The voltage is **0.7** V
